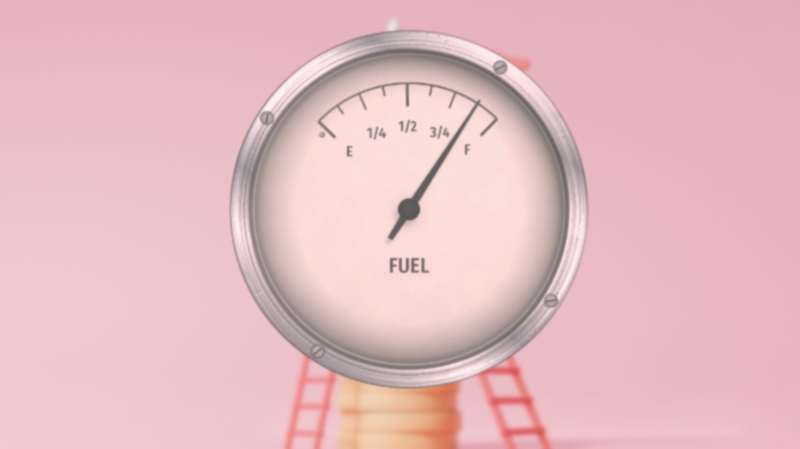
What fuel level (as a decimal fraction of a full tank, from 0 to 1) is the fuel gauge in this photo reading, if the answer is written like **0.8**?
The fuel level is **0.875**
